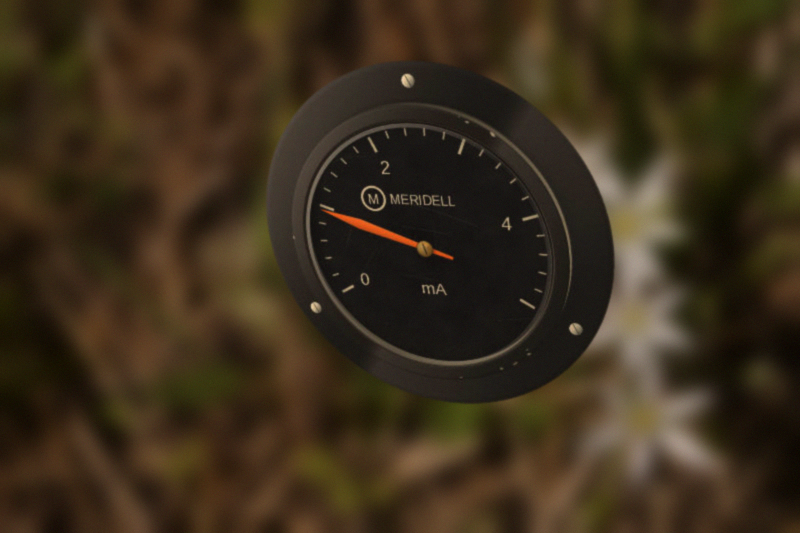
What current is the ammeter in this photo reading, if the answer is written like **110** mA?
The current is **1** mA
